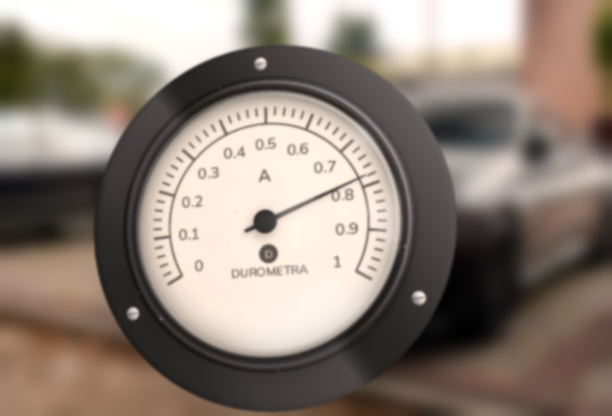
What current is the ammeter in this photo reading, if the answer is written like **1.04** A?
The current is **0.78** A
